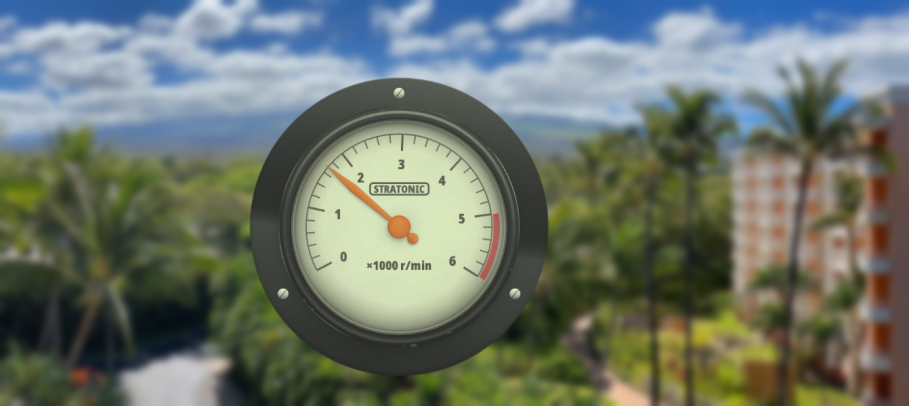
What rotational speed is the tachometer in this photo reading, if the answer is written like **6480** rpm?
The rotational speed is **1700** rpm
